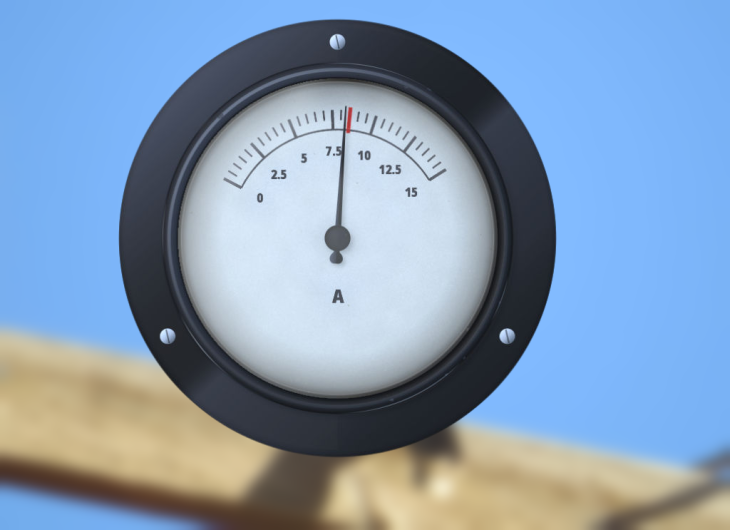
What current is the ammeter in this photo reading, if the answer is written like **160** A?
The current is **8.25** A
